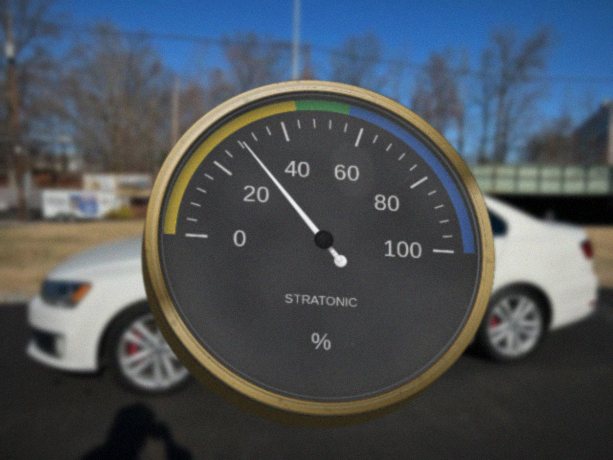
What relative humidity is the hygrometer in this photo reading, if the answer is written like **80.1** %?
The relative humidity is **28** %
